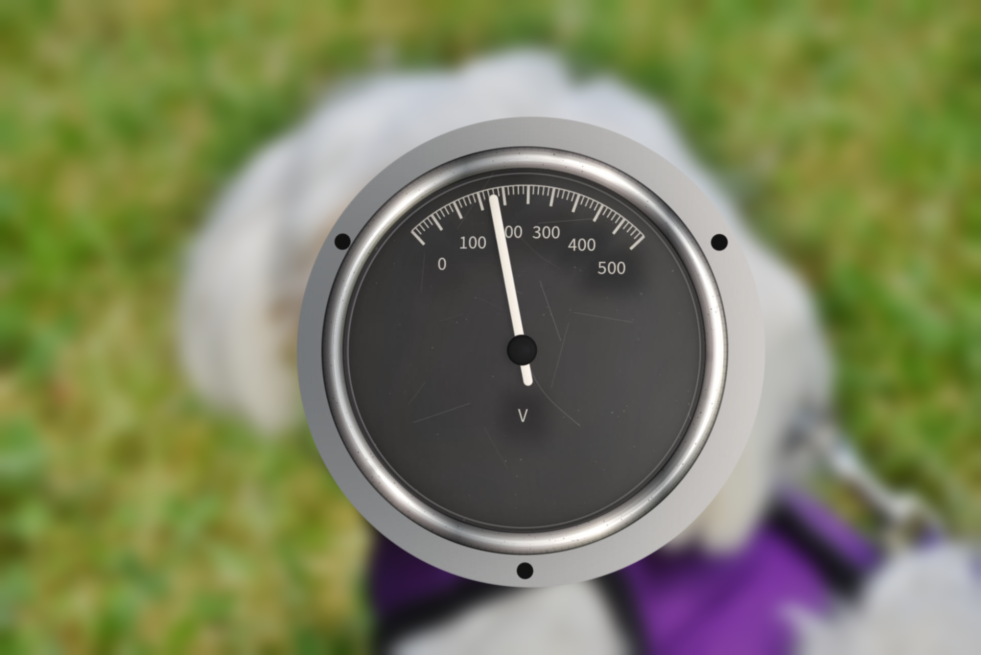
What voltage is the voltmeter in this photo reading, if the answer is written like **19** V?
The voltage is **180** V
